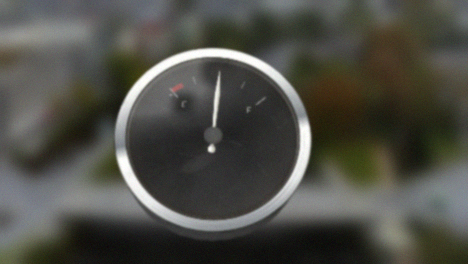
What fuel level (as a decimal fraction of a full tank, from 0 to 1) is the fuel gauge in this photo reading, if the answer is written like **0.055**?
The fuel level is **0.5**
